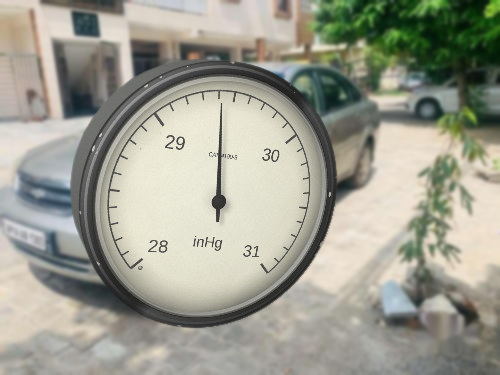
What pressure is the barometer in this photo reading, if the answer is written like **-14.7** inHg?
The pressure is **29.4** inHg
